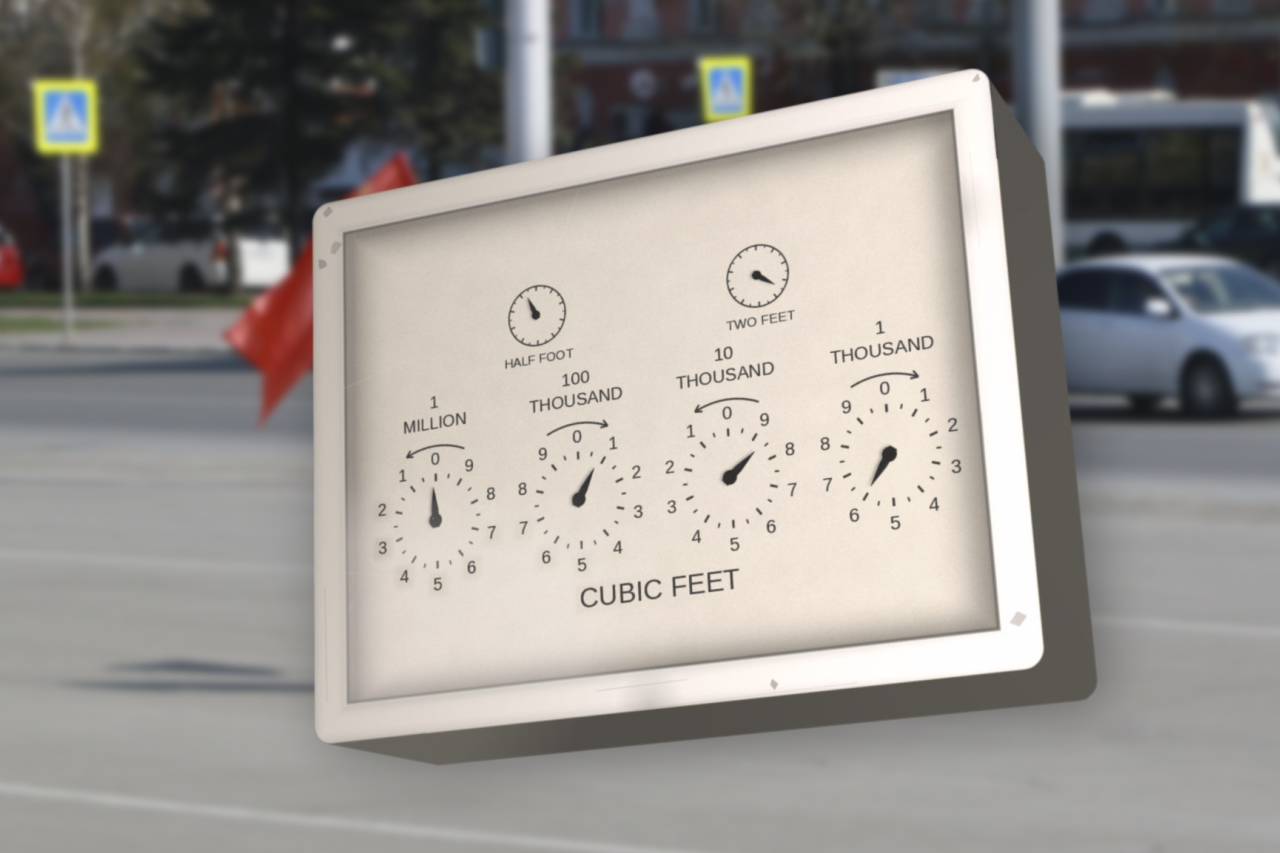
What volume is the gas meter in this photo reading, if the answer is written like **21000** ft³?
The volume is **8600** ft³
